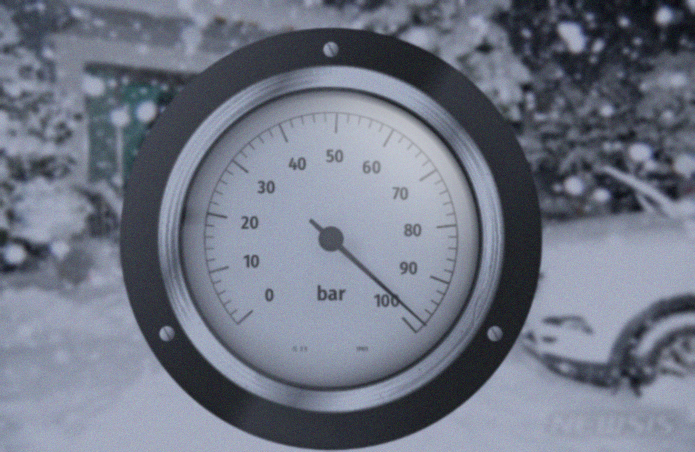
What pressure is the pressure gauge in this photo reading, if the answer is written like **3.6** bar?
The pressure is **98** bar
